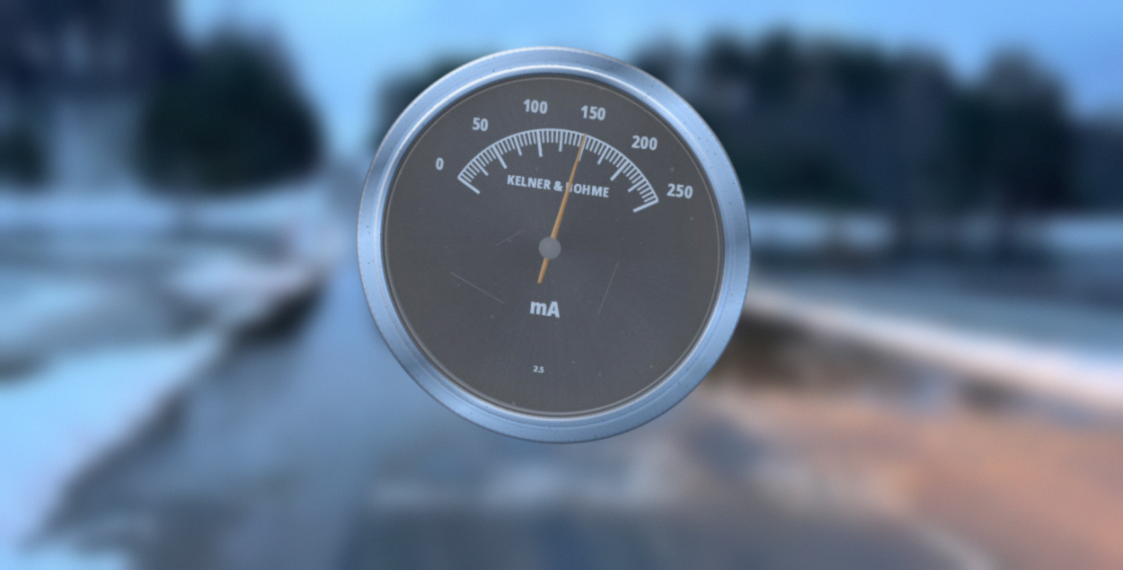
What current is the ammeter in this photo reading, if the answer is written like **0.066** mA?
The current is **150** mA
